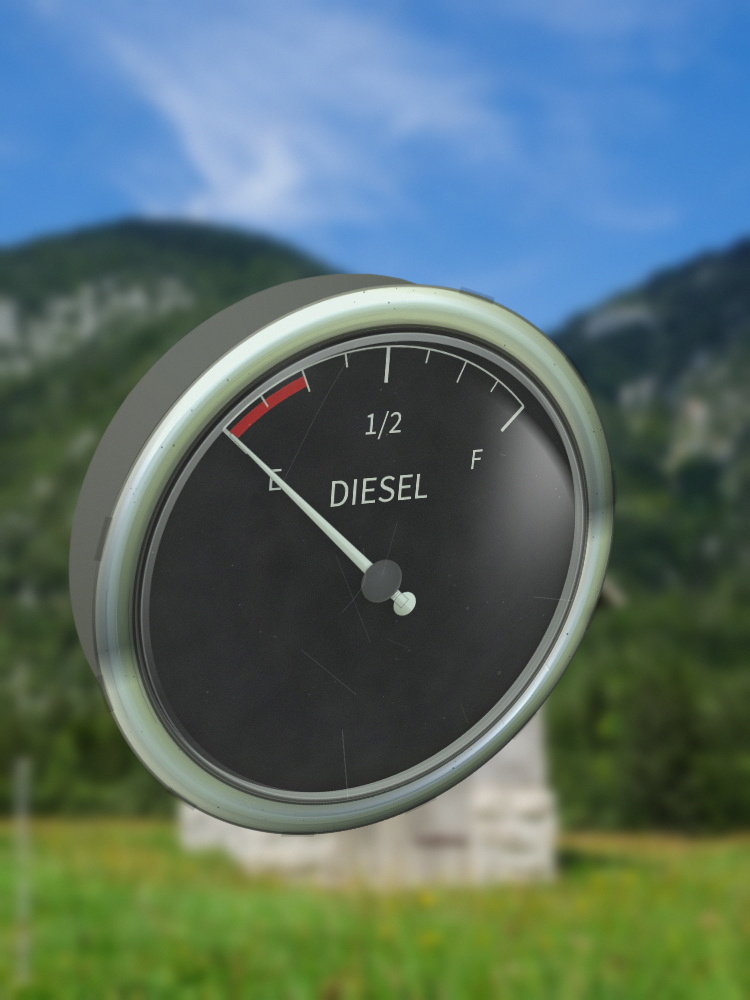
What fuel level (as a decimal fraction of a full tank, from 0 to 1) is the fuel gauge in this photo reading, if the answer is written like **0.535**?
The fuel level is **0**
